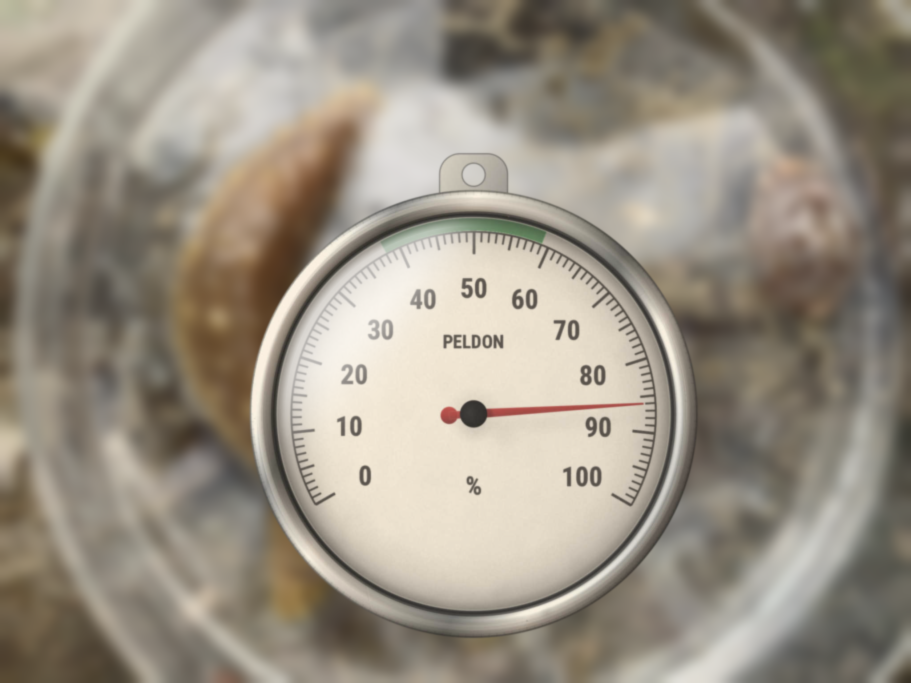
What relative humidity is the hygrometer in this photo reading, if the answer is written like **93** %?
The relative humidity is **86** %
